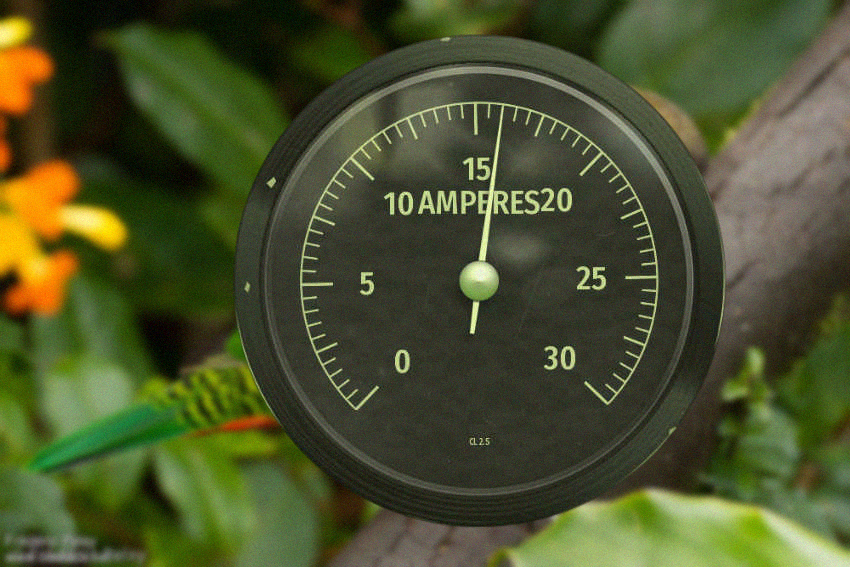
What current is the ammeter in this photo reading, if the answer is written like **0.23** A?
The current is **16** A
